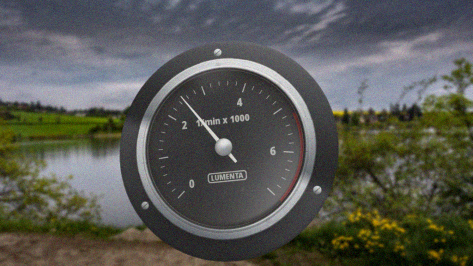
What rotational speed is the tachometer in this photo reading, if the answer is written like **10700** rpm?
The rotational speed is **2500** rpm
